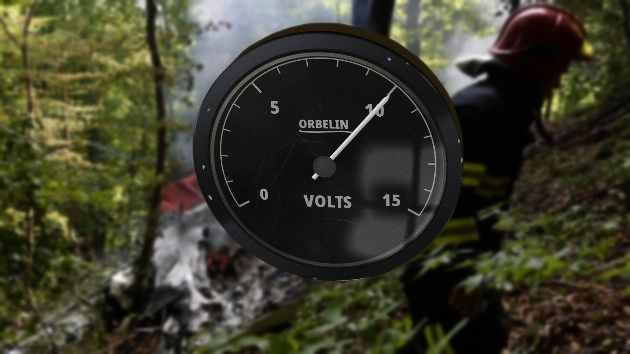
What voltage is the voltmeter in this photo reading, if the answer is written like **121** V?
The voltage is **10** V
